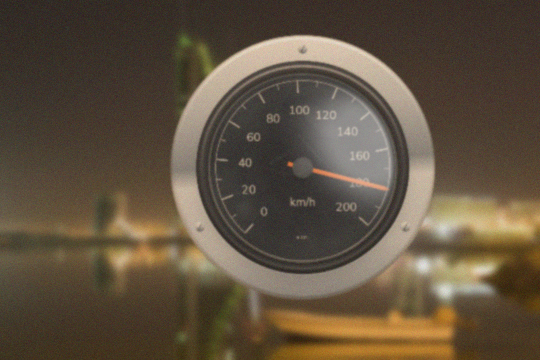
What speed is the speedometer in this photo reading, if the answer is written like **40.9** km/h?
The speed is **180** km/h
